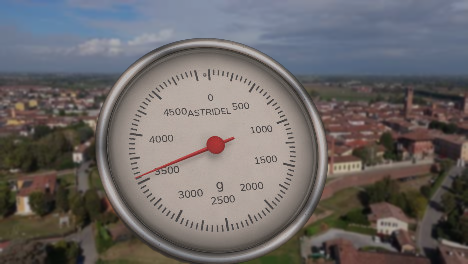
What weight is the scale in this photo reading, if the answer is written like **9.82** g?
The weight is **3550** g
